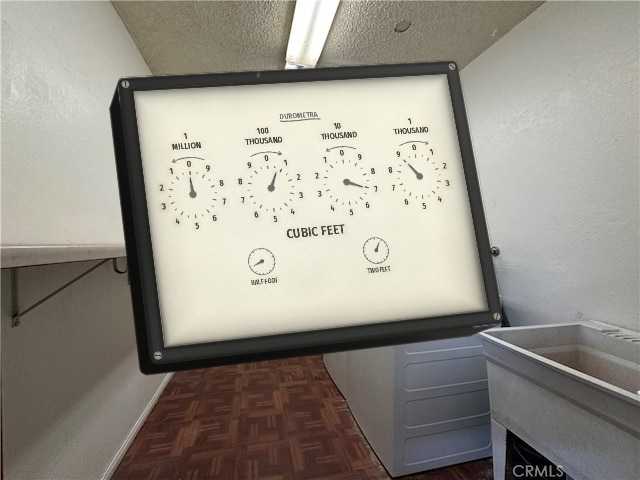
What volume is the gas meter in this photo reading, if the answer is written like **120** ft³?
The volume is **6900** ft³
